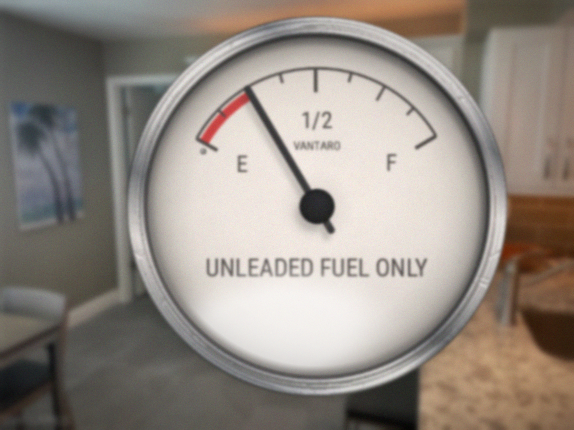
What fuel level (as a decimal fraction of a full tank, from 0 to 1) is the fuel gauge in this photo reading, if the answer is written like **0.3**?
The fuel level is **0.25**
